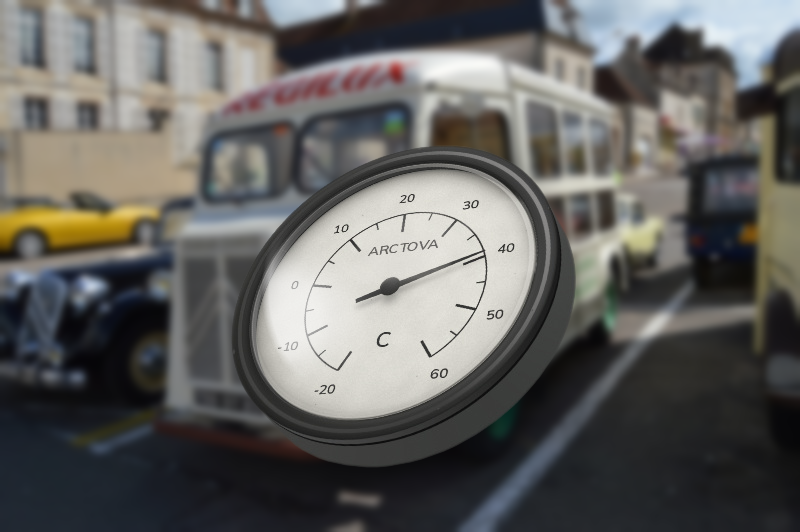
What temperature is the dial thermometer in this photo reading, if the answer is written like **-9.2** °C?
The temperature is **40** °C
